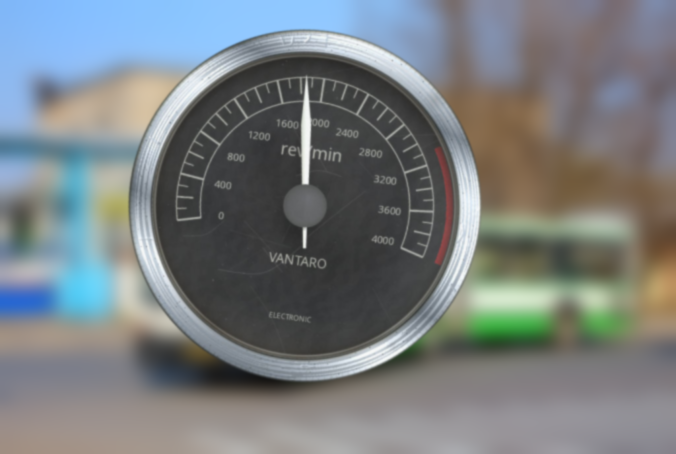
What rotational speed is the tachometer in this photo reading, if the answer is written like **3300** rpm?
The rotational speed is **1850** rpm
